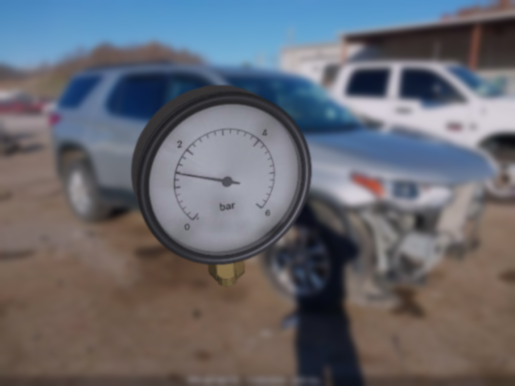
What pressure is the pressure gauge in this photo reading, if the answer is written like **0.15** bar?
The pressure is **1.4** bar
